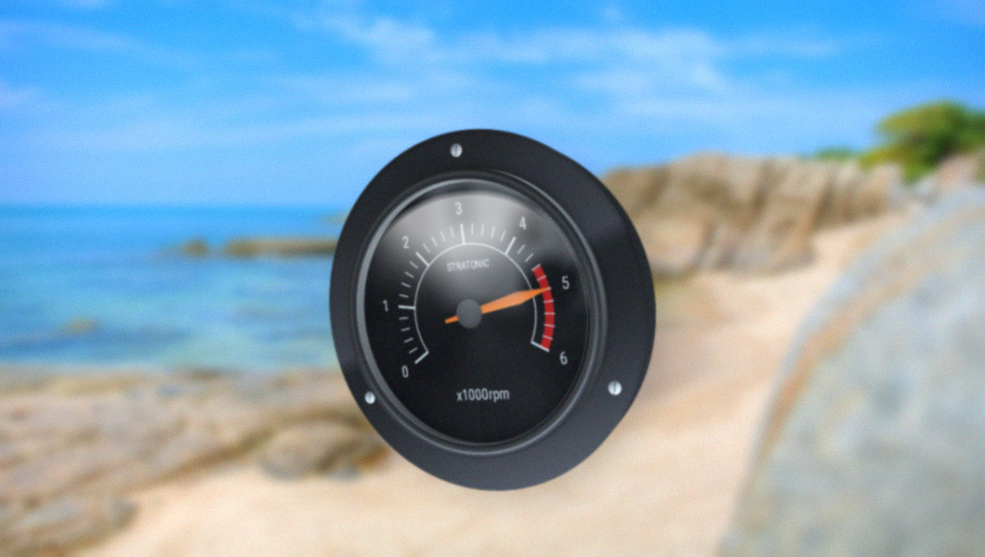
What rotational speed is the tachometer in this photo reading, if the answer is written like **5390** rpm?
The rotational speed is **5000** rpm
